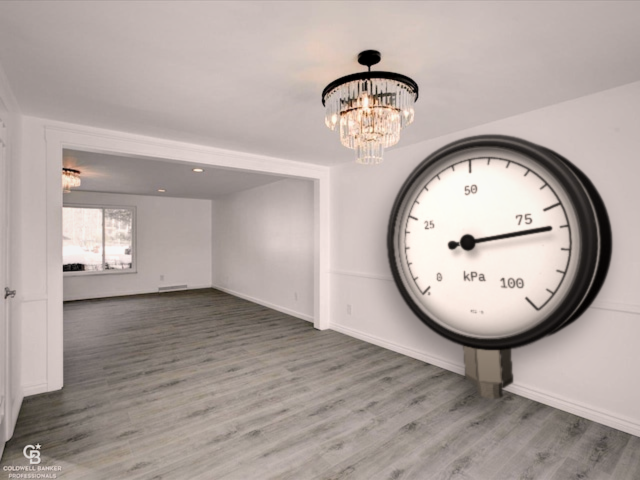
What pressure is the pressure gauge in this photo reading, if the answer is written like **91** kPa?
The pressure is **80** kPa
